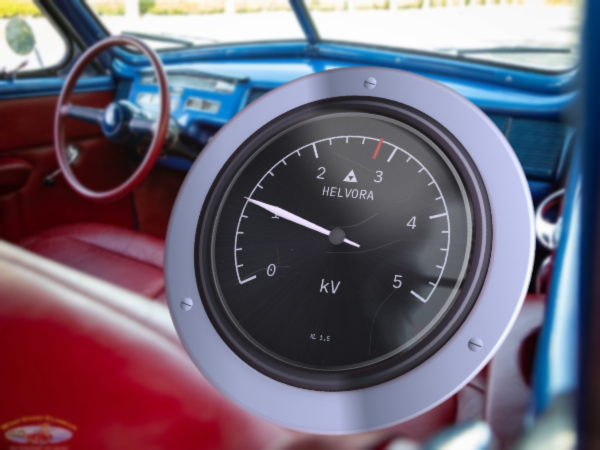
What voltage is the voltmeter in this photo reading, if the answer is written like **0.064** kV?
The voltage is **1** kV
